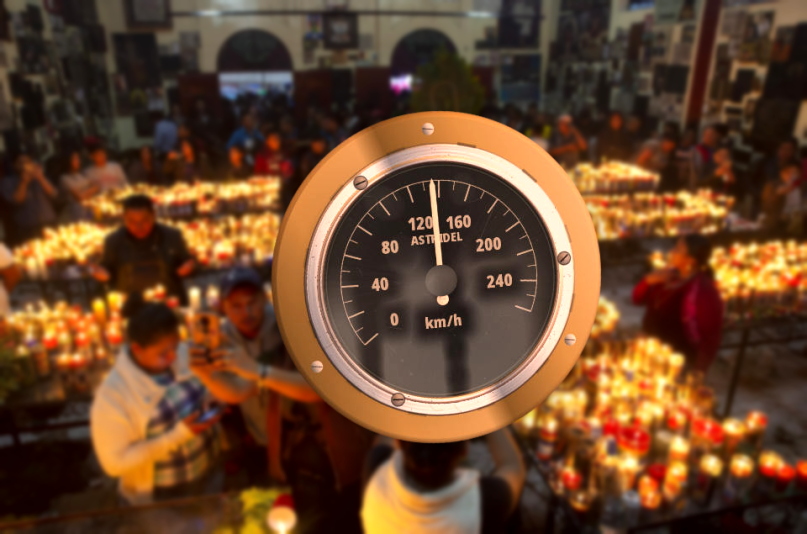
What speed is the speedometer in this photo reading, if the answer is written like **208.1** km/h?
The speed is **135** km/h
